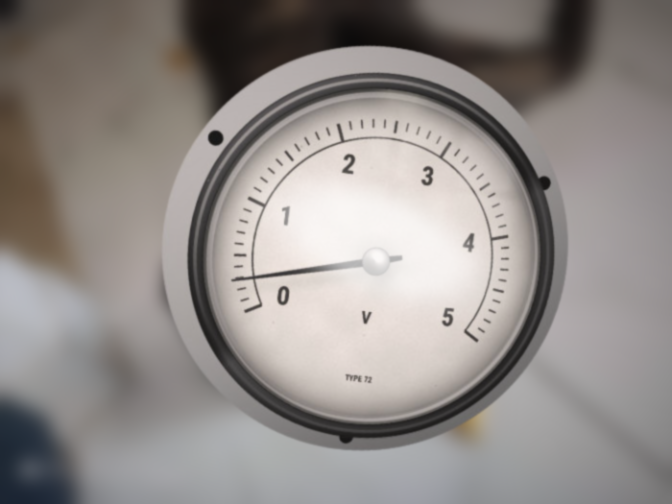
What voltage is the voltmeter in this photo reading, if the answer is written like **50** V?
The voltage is **0.3** V
